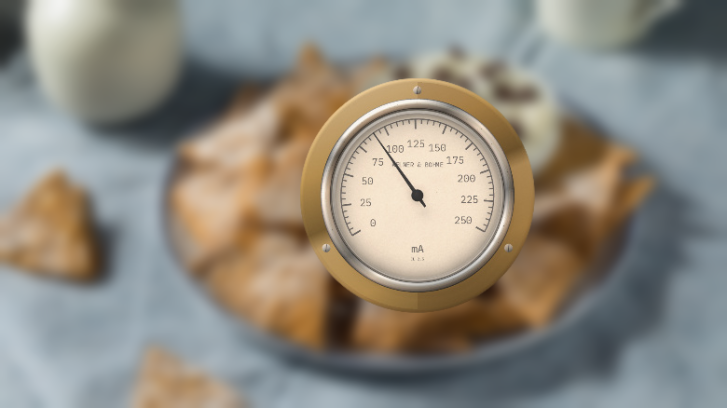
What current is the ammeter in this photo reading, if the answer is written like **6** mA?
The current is **90** mA
